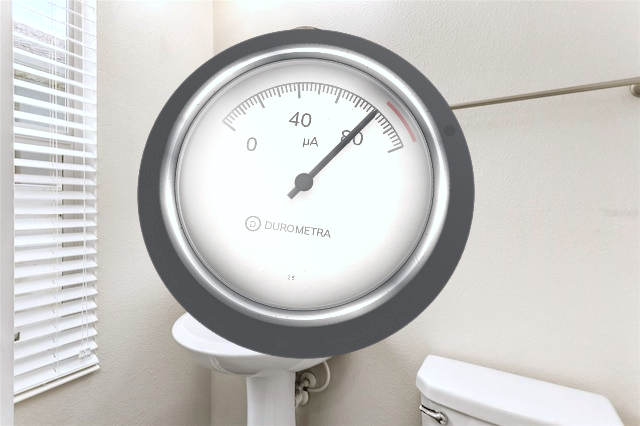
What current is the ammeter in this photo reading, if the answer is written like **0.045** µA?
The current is **80** µA
